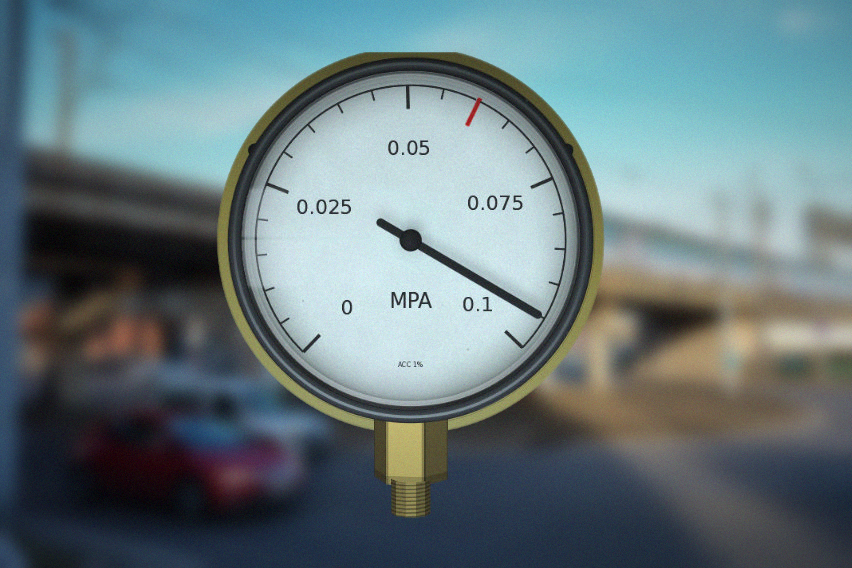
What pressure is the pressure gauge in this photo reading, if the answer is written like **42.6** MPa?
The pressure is **0.095** MPa
